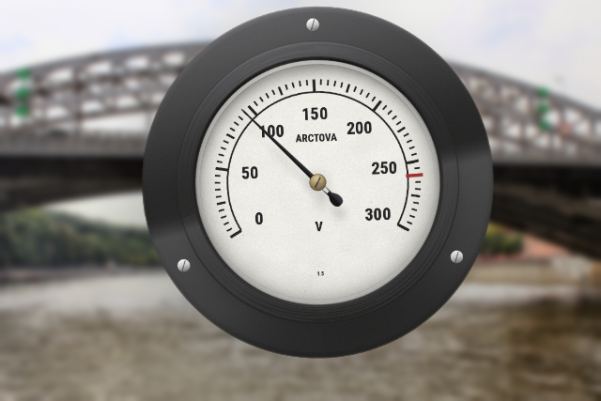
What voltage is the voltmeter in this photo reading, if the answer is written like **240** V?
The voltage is **95** V
